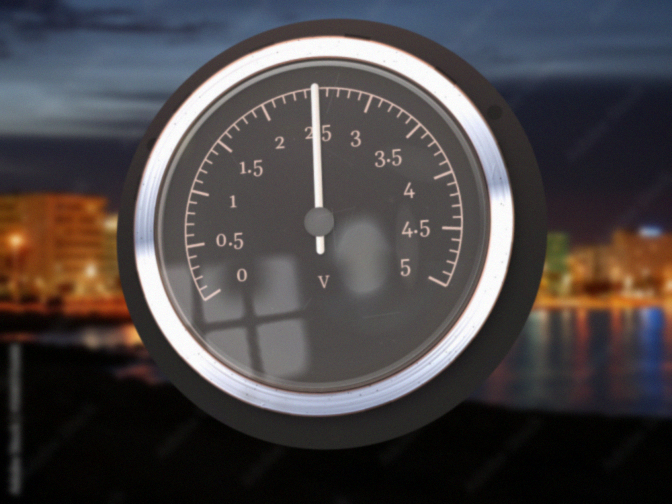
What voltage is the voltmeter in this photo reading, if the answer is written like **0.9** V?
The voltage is **2.5** V
